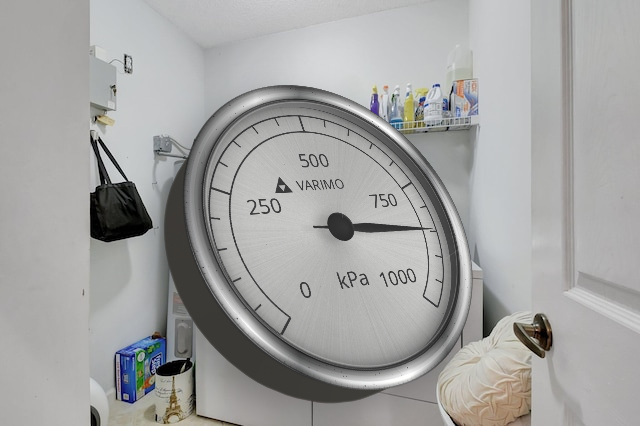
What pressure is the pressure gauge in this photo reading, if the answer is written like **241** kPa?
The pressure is **850** kPa
